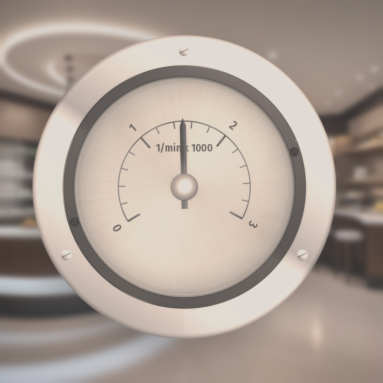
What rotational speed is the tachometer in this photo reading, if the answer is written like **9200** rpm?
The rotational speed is **1500** rpm
